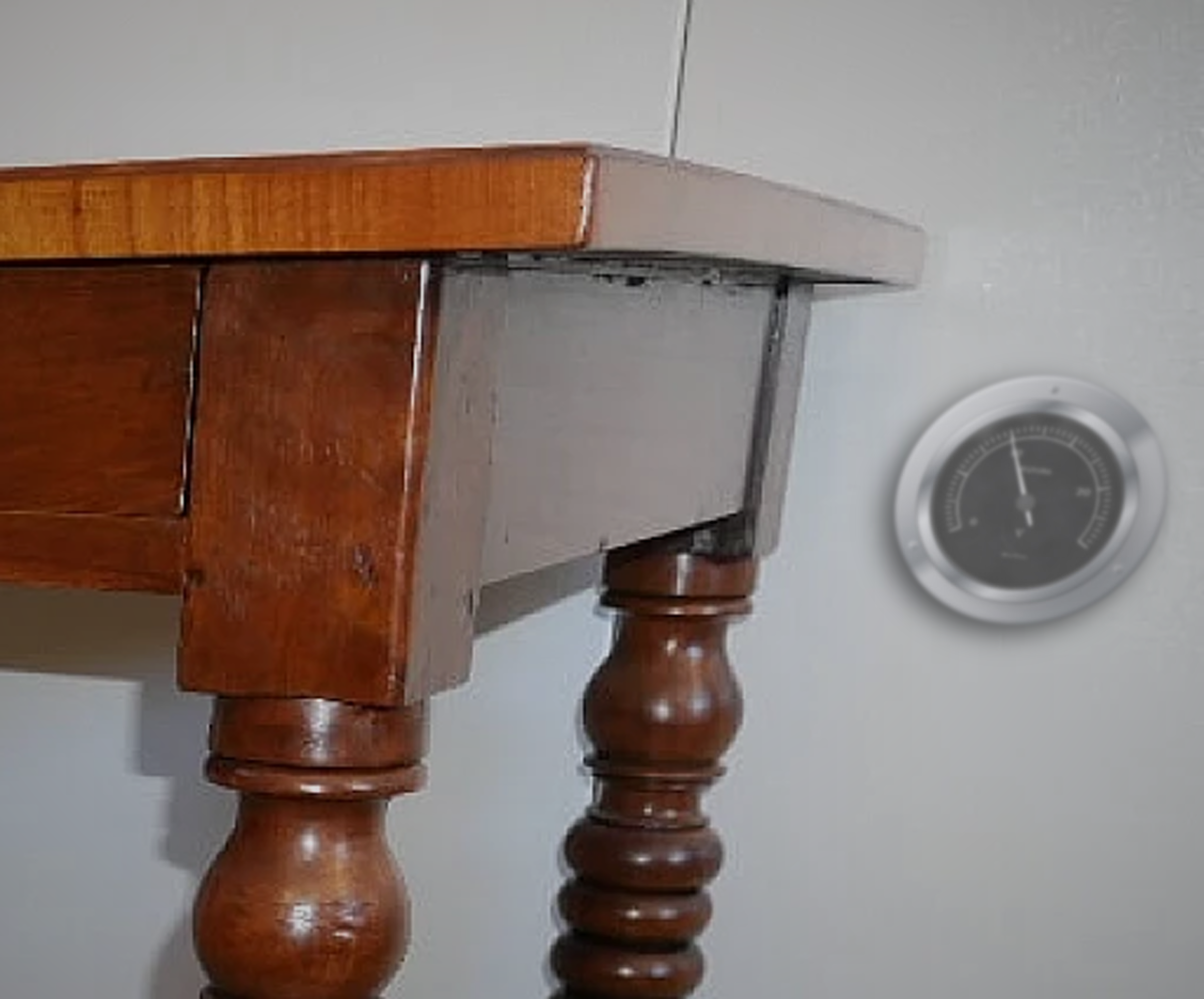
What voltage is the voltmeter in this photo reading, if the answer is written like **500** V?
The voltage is **10** V
